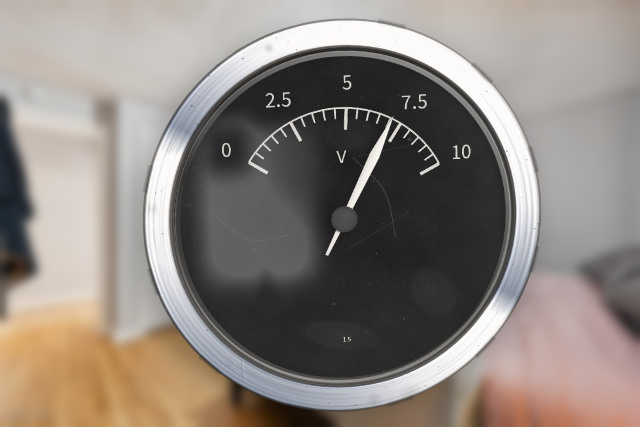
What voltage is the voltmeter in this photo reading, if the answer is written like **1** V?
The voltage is **7** V
